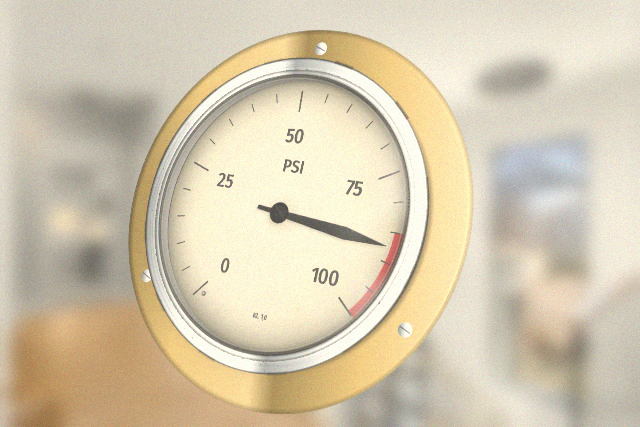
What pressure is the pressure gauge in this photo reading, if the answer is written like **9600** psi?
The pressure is **87.5** psi
